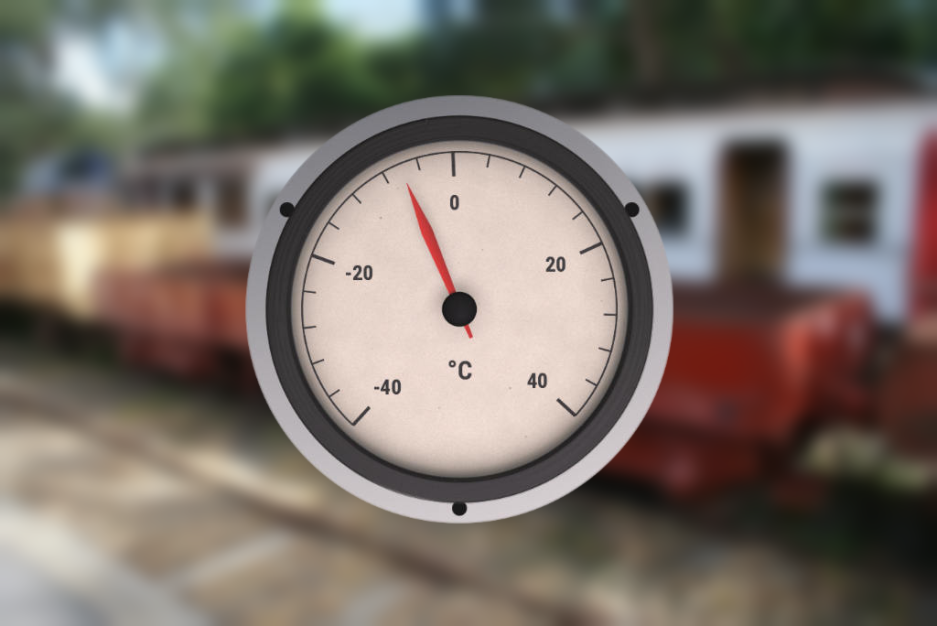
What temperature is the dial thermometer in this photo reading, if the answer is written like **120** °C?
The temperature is **-6** °C
